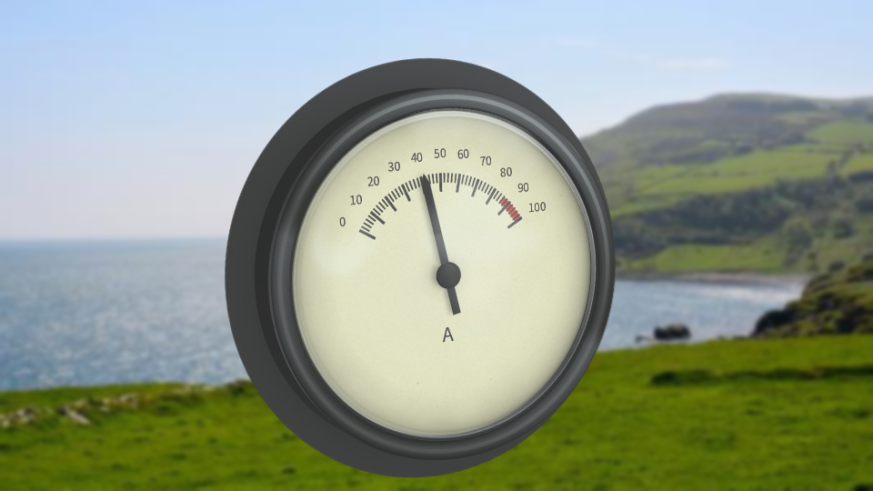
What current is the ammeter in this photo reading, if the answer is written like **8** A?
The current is **40** A
